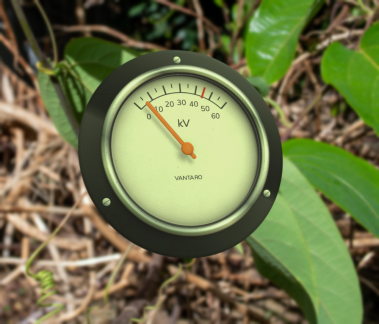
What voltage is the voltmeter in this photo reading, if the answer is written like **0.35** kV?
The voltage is **5** kV
